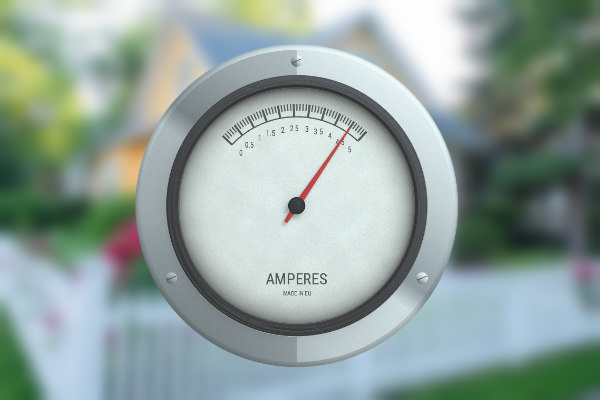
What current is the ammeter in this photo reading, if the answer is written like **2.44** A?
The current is **4.5** A
